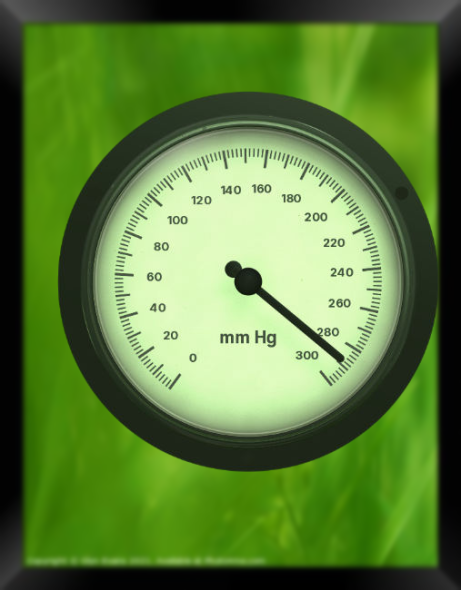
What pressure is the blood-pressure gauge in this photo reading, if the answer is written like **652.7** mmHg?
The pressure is **288** mmHg
